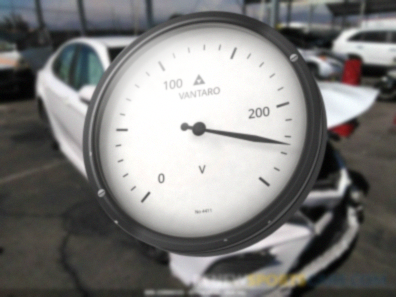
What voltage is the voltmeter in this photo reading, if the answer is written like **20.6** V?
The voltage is **225** V
